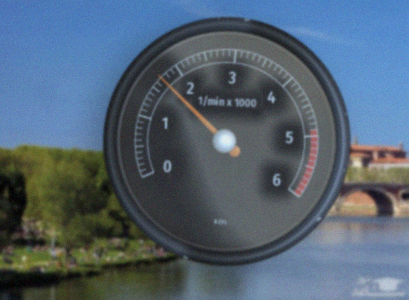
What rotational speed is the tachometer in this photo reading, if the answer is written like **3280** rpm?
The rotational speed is **1700** rpm
